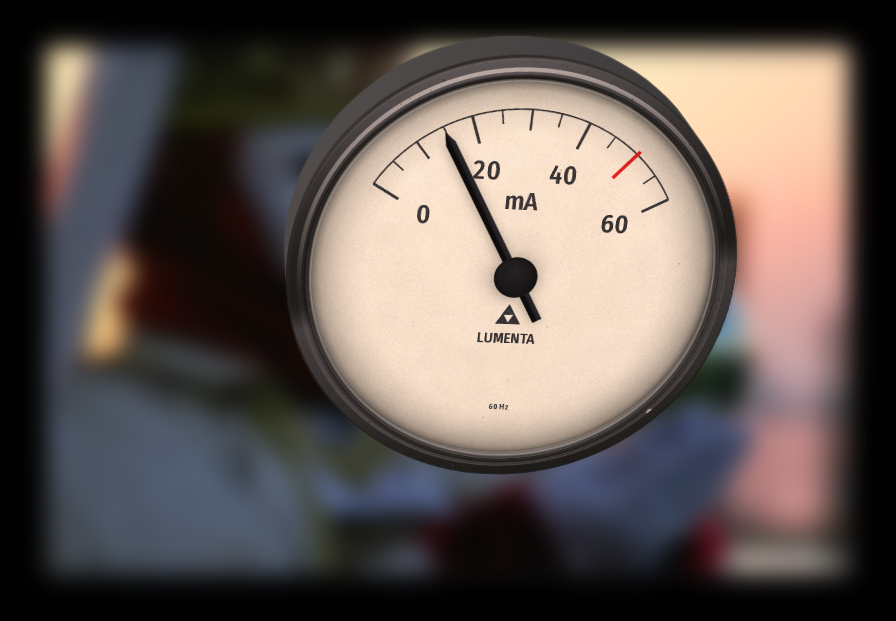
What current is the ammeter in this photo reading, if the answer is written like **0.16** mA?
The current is **15** mA
